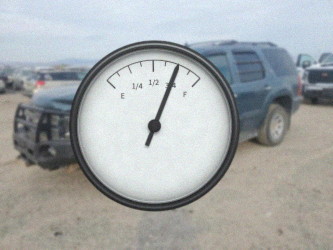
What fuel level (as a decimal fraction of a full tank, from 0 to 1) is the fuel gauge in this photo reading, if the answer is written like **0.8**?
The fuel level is **0.75**
